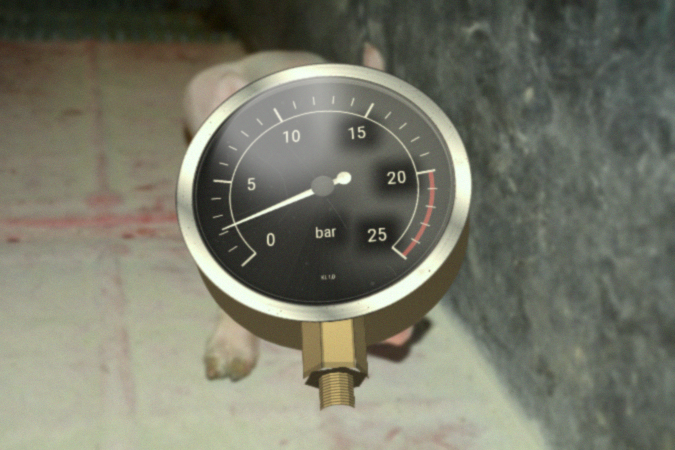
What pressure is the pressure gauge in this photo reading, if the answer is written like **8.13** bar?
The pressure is **2** bar
